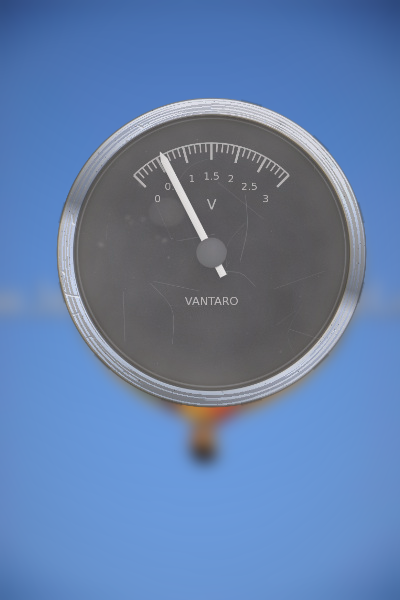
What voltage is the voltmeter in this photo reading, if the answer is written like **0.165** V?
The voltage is **0.6** V
